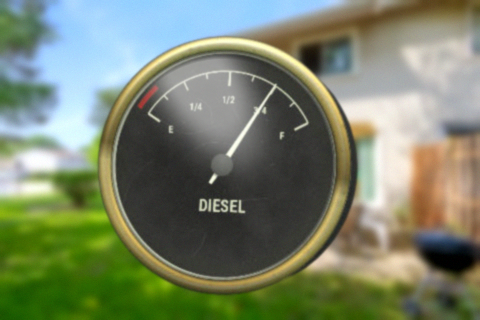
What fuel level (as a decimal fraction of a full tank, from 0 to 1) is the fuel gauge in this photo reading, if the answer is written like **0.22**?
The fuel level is **0.75**
